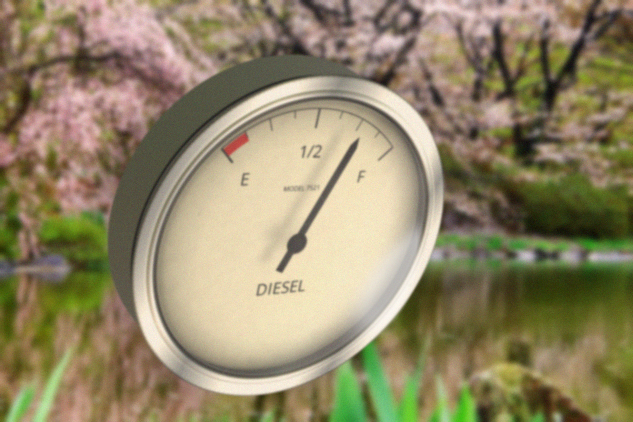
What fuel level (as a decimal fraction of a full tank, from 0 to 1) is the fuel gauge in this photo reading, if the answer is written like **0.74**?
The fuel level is **0.75**
